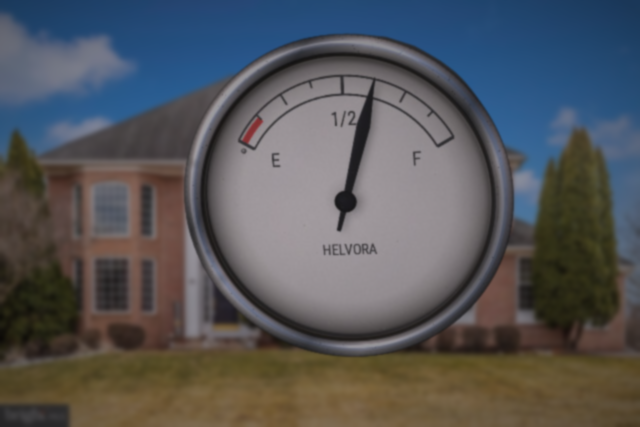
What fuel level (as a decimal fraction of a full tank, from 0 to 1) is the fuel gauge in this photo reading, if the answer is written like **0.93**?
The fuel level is **0.625**
